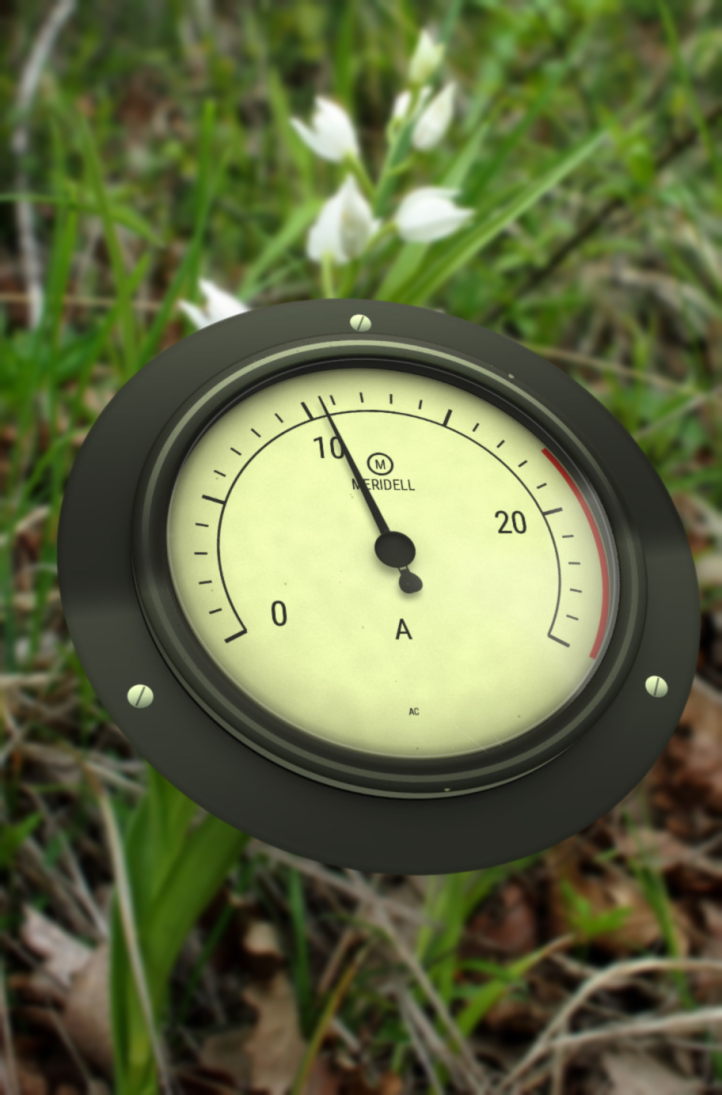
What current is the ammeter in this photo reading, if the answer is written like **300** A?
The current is **10.5** A
